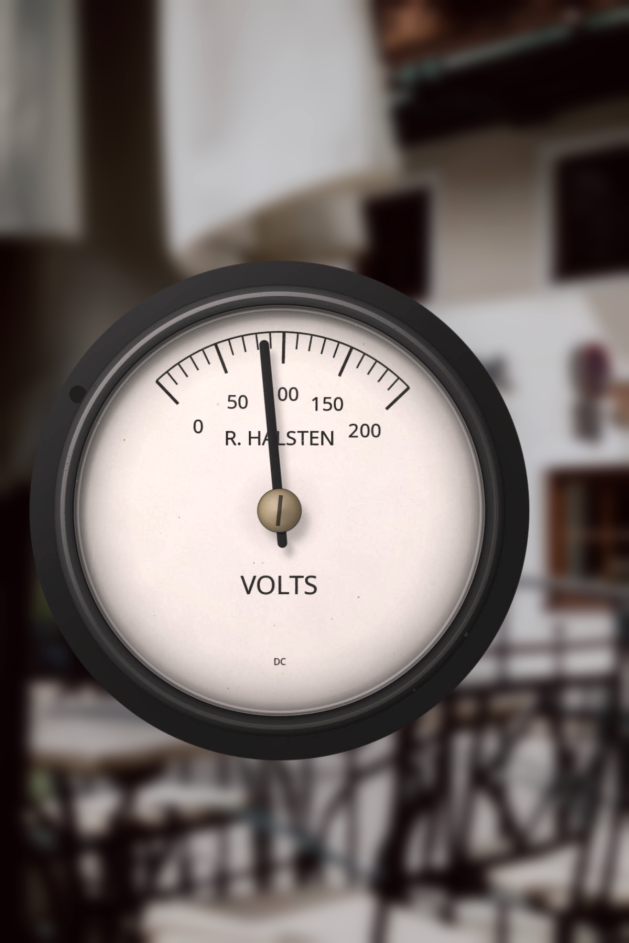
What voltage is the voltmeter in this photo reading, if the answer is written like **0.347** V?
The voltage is **85** V
